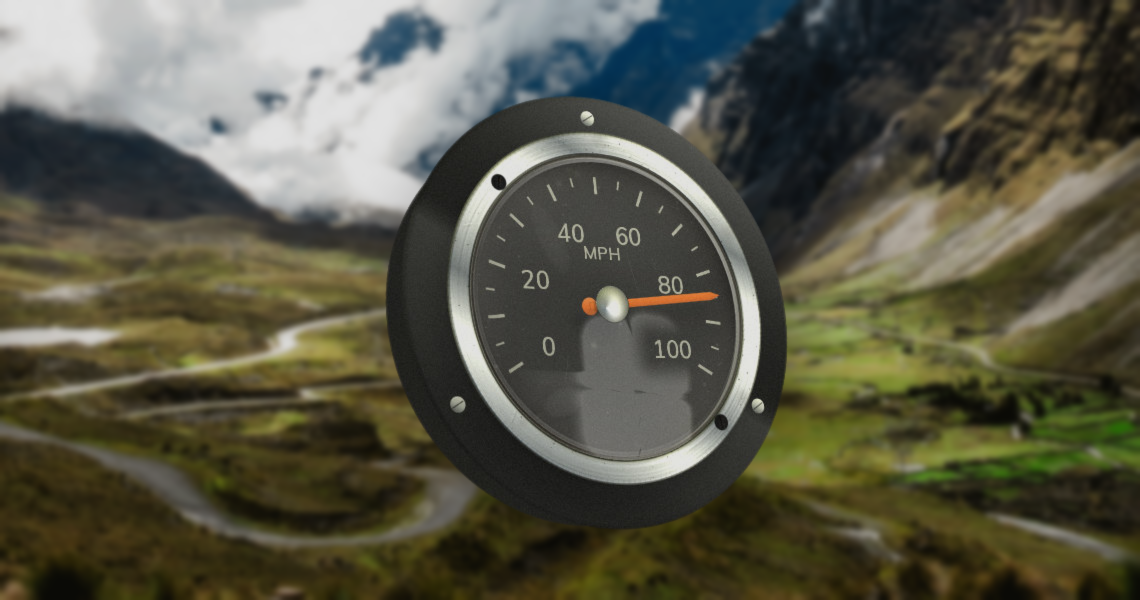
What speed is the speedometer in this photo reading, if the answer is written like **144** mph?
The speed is **85** mph
